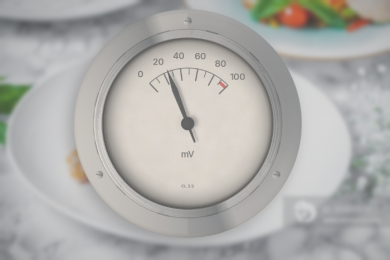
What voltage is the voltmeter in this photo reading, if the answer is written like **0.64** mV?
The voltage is **25** mV
